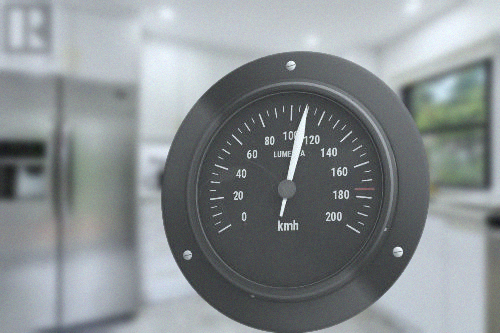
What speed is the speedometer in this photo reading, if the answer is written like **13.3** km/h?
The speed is **110** km/h
